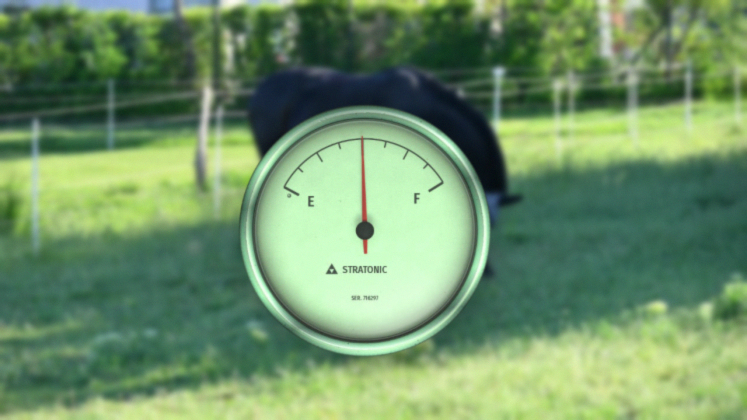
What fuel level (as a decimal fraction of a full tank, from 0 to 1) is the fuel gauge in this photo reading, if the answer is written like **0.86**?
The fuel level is **0.5**
